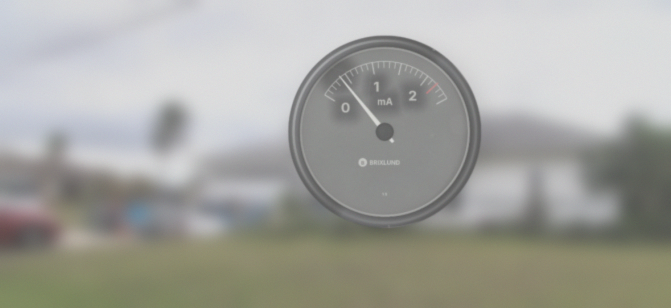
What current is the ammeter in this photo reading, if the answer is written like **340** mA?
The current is **0.4** mA
